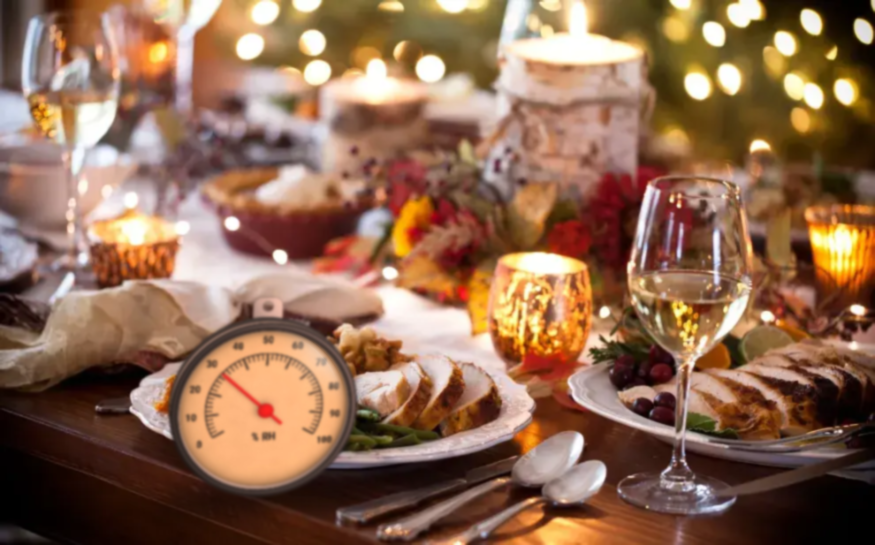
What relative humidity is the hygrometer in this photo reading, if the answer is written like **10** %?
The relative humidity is **30** %
